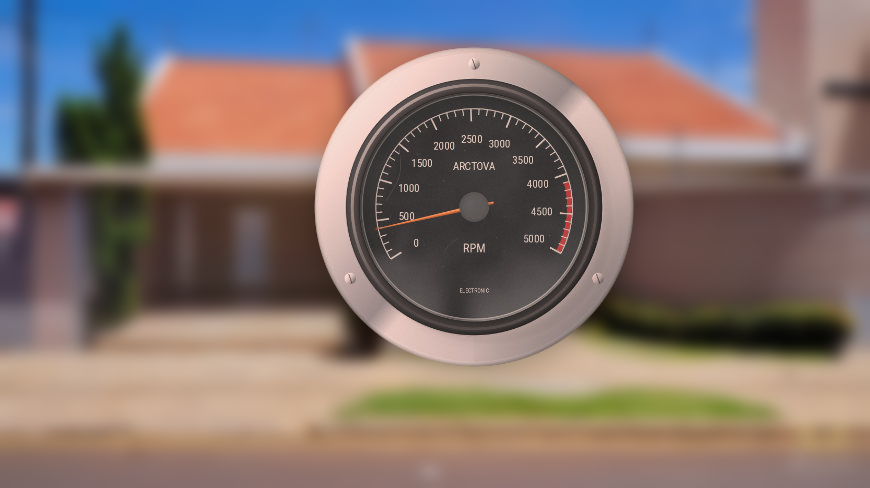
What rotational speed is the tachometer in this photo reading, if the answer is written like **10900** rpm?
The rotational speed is **400** rpm
